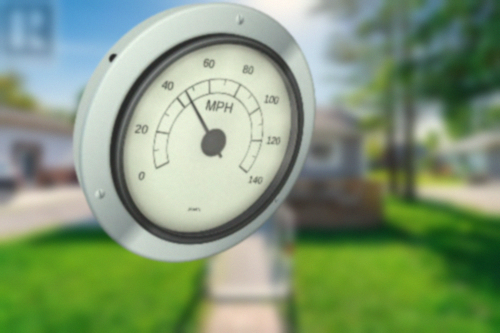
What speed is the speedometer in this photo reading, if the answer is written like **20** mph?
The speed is **45** mph
